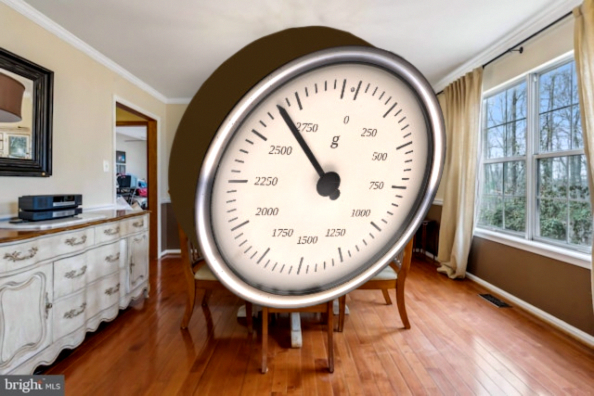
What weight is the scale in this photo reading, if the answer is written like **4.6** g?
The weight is **2650** g
